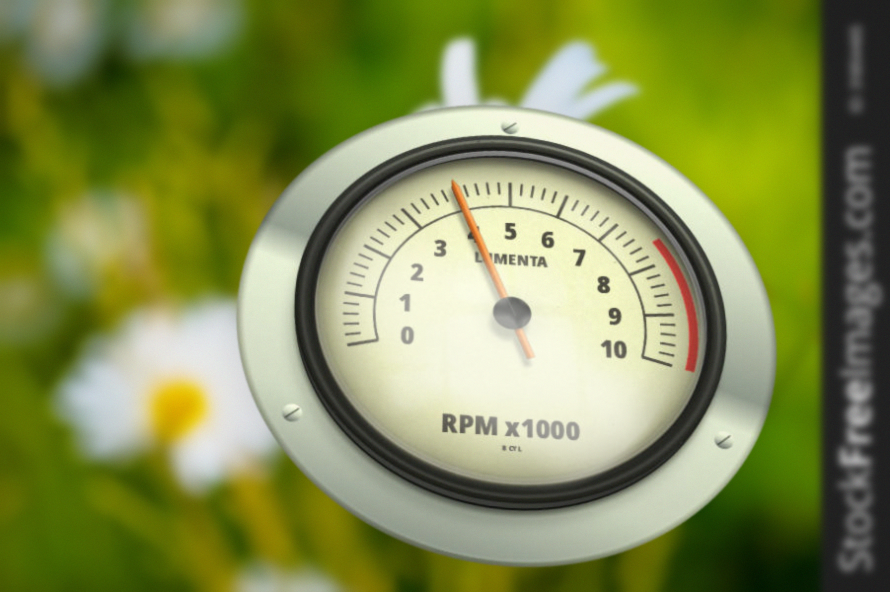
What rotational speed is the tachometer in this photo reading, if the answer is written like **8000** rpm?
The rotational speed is **4000** rpm
